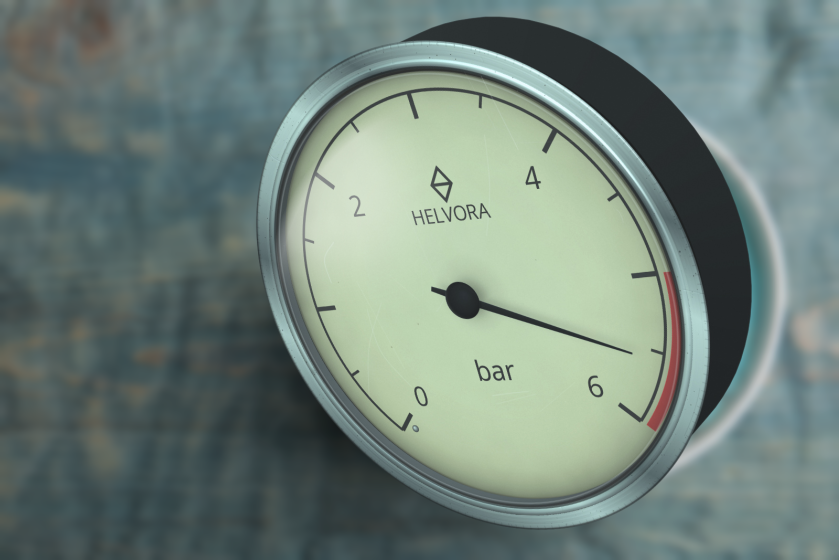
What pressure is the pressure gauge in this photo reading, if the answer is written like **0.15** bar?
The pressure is **5.5** bar
